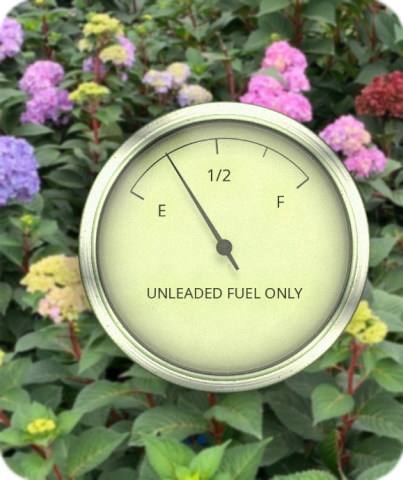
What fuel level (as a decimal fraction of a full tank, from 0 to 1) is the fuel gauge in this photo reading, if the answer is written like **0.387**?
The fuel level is **0.25**
